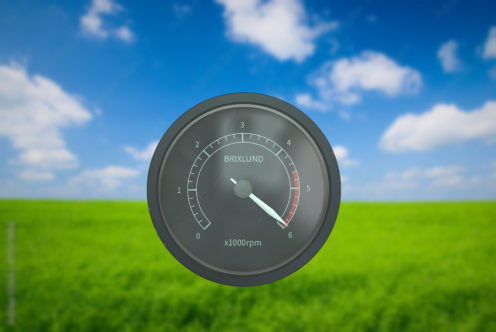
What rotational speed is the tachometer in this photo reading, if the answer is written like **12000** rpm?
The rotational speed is **5900** rpm
